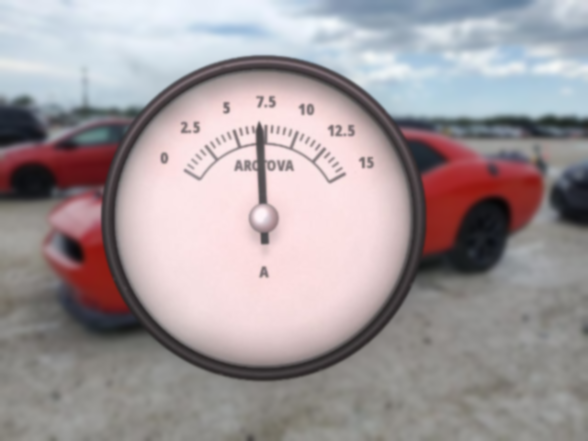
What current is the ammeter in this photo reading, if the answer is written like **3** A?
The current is **7** A
